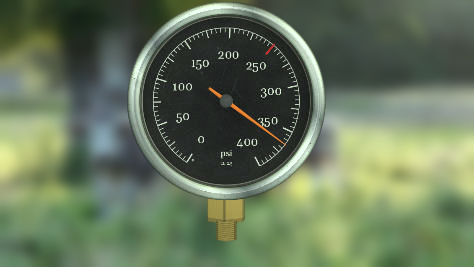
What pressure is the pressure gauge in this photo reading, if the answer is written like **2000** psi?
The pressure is **365** psi
